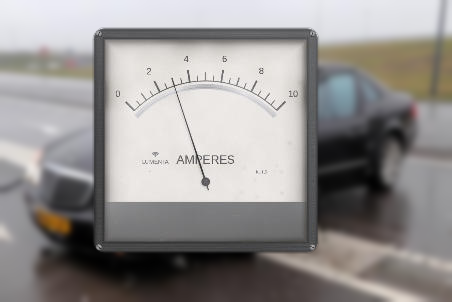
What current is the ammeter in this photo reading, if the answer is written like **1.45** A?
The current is **3** A
